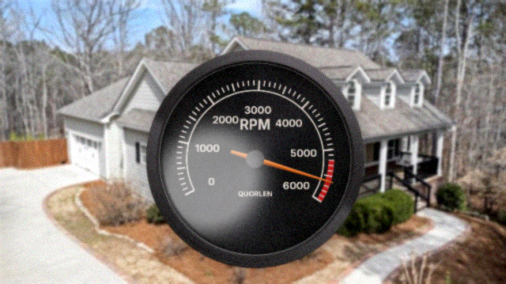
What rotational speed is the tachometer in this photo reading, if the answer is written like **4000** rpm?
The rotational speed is **5600** rpm
